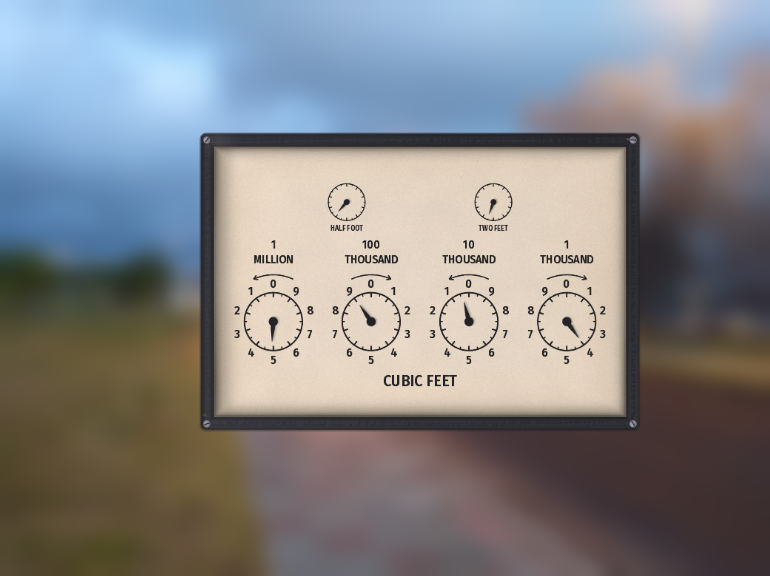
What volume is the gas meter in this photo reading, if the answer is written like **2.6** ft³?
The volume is **490400** ft³
